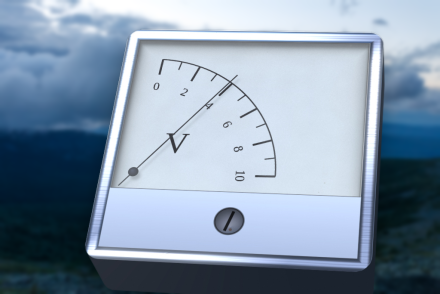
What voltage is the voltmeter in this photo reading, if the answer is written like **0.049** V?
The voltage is **4** V
